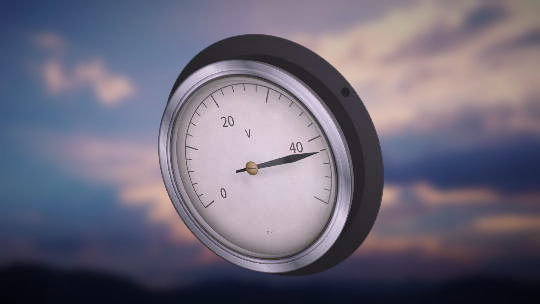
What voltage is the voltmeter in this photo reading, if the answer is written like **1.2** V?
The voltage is **42** V
